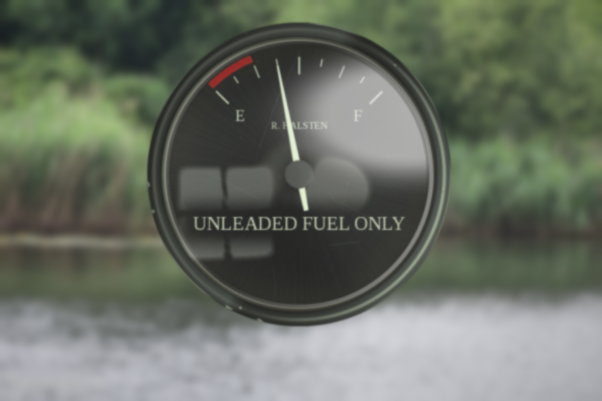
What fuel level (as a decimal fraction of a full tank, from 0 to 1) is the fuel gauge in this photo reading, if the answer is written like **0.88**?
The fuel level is **0.375**
